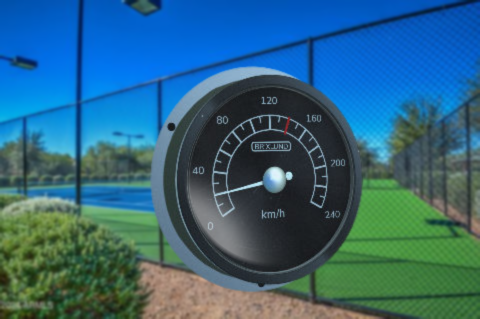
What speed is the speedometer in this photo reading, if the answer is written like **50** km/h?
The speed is **20** km/h
